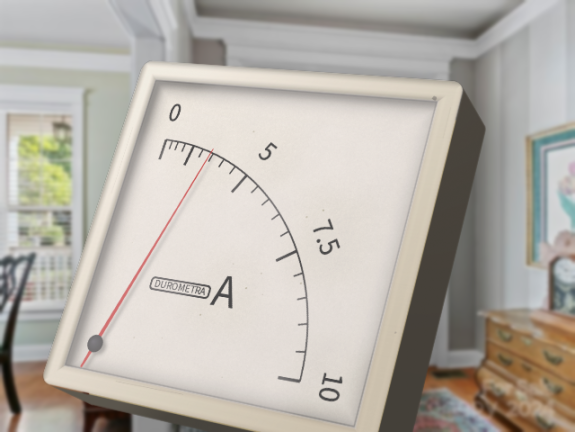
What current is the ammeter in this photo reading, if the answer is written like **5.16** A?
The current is **3.5** A
